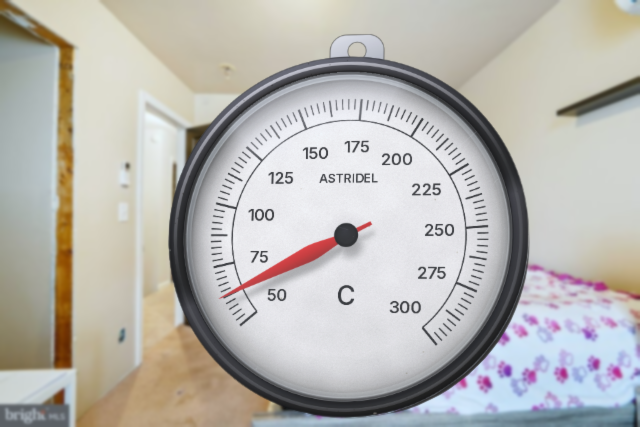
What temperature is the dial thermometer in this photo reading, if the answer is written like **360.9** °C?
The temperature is **62.5** °C
